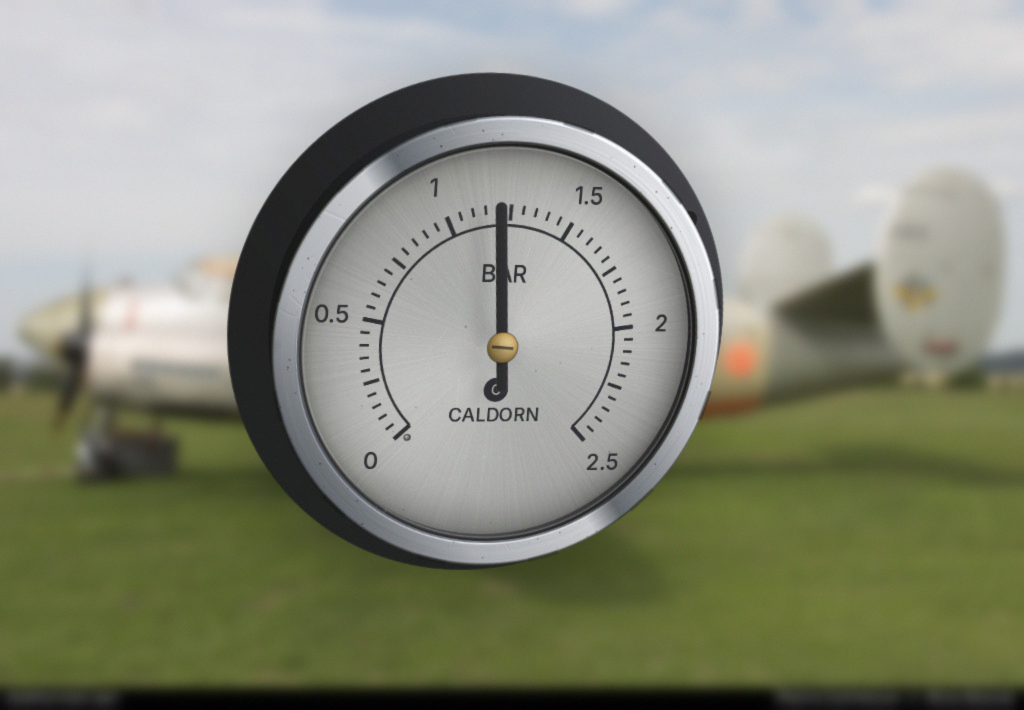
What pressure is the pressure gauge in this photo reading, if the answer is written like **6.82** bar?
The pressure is **1.2** bar
